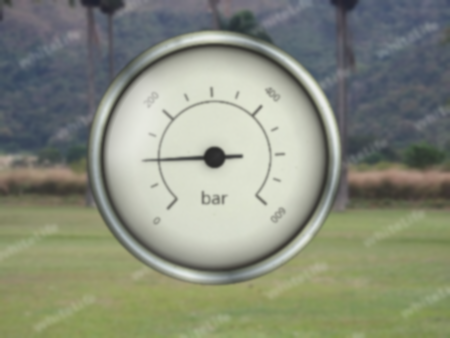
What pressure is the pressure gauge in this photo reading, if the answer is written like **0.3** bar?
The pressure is **100** bar
